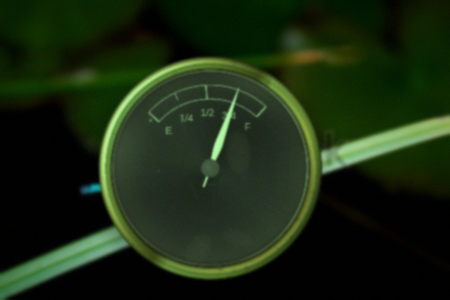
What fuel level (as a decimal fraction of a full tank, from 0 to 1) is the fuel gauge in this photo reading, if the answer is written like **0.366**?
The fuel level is **0.75**
